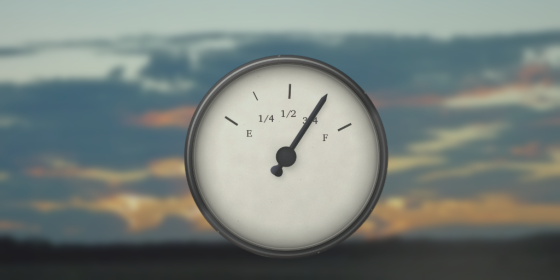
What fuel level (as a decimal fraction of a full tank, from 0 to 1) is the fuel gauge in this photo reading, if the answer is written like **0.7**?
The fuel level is **0.75**
